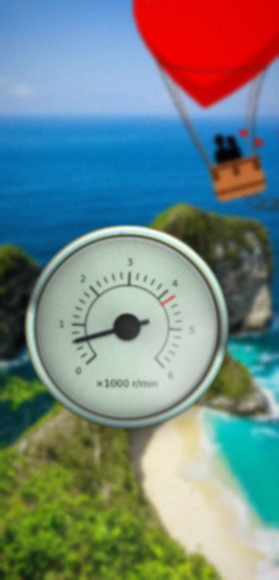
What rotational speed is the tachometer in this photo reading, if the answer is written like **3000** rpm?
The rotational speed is **600** rpm
